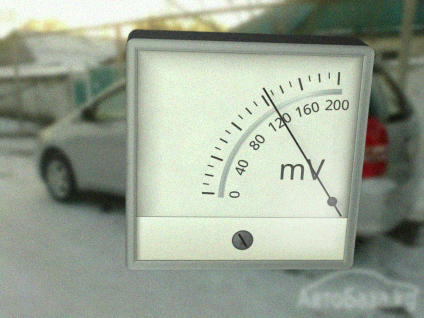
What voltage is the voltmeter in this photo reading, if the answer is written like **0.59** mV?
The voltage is **125** mV
